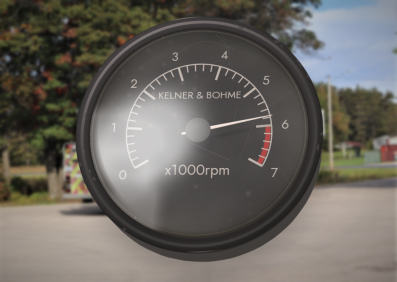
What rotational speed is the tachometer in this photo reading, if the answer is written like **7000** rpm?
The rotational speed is **5800** rpm
